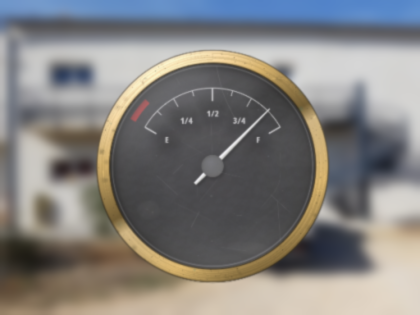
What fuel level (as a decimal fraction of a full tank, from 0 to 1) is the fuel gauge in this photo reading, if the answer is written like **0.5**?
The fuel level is **0.875**
